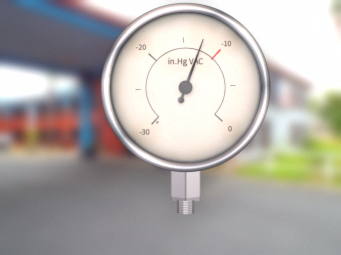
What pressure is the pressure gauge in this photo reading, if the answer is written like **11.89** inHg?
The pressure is **-12.5** inHg
